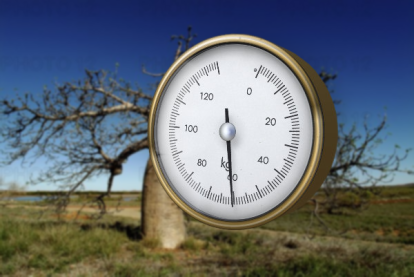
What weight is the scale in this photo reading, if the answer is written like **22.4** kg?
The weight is **60** kg
